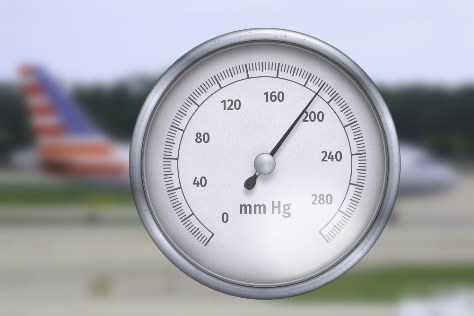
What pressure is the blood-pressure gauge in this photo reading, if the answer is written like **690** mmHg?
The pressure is **190** mmHg
